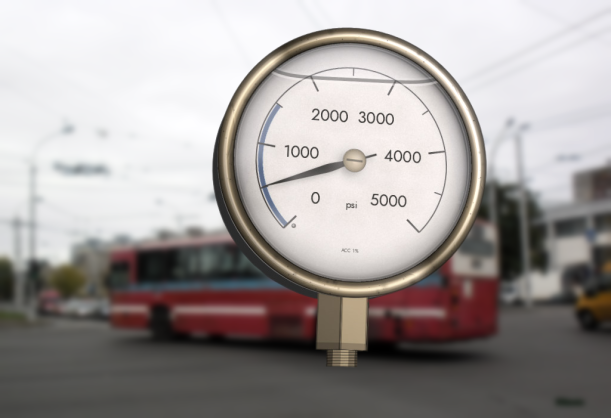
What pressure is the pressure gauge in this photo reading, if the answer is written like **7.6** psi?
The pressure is **500** psi
